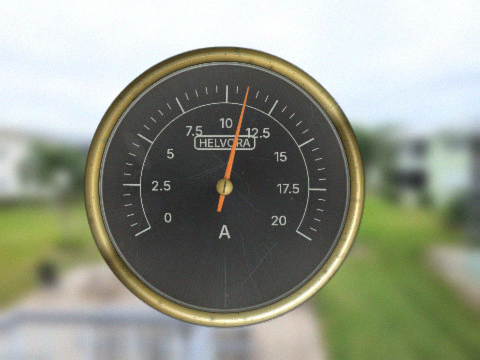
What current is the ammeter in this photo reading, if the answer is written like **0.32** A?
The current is **11** A
